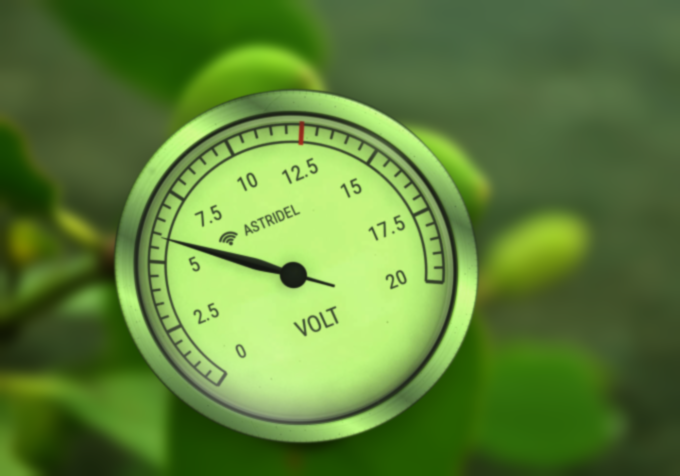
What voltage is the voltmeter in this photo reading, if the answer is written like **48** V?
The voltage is **6** V
